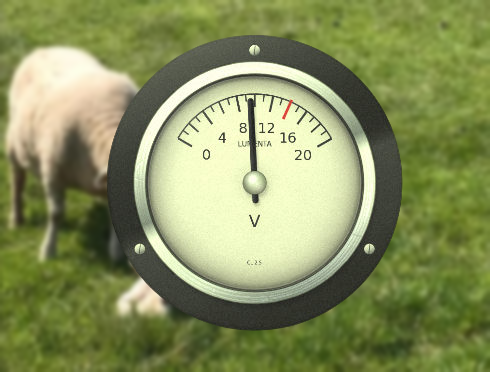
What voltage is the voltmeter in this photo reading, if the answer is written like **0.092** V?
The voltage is **9.5** V
